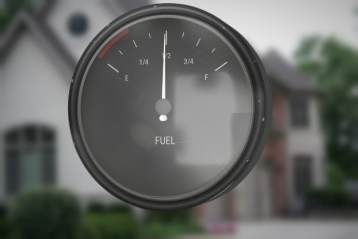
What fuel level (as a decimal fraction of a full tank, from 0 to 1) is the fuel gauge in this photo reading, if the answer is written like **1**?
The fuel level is **0.5**
